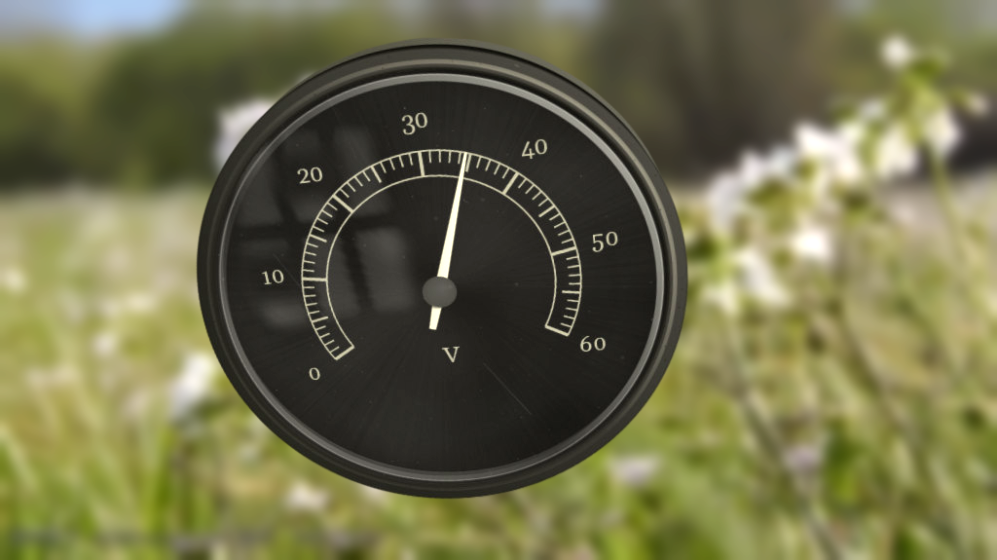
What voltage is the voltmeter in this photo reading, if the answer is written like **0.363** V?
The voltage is **34.5** V
